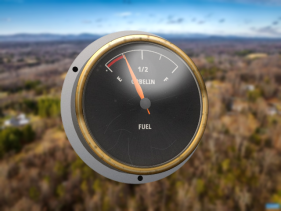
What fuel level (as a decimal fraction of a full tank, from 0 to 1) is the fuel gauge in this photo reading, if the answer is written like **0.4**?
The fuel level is **0.25**
